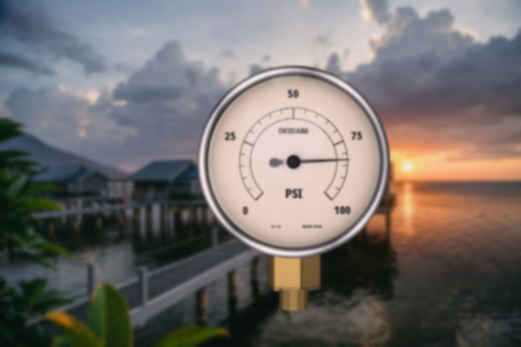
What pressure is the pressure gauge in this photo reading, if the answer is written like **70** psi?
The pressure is **82.5** psi
